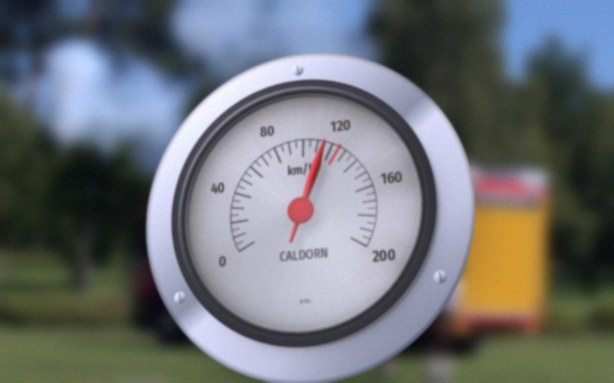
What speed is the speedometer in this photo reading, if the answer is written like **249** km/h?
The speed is **115** km/h
